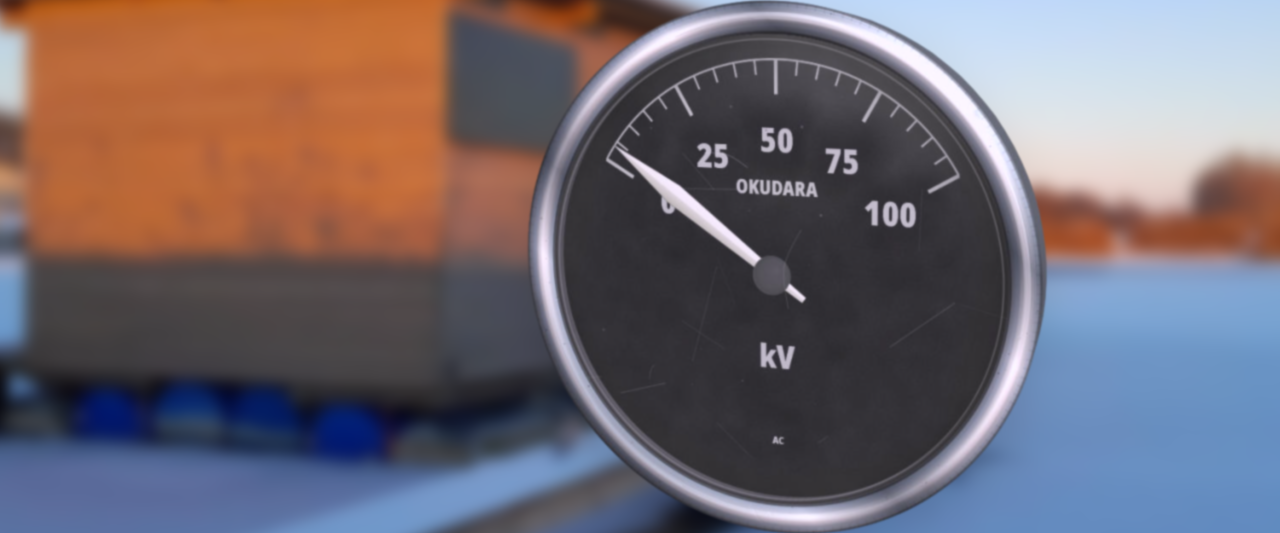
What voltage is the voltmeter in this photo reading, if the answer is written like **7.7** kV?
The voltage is **5** kV
